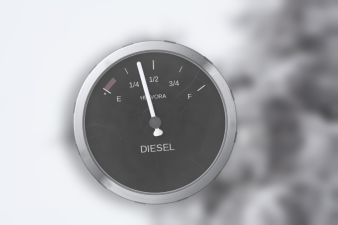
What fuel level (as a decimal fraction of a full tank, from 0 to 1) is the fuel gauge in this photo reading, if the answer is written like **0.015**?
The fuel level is **0.375**
